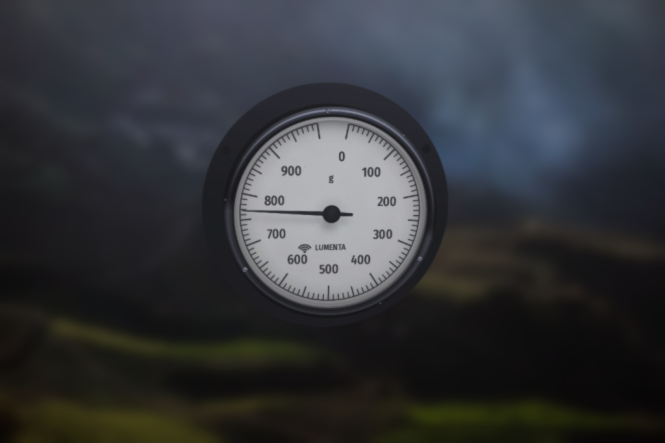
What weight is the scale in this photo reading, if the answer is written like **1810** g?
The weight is **770** g
